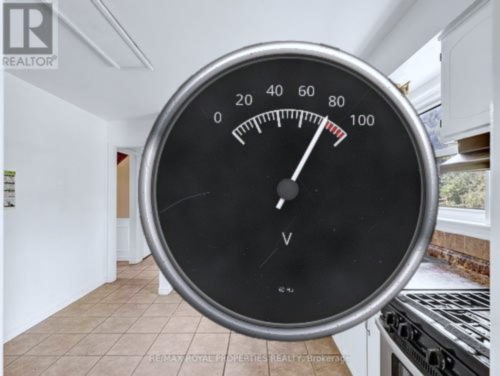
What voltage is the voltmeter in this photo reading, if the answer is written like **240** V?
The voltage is **80** V
